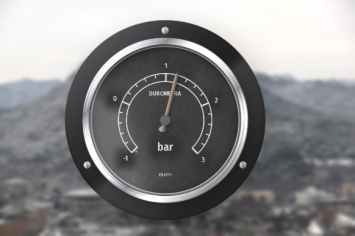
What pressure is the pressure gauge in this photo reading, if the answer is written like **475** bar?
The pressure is **1.2** bar
